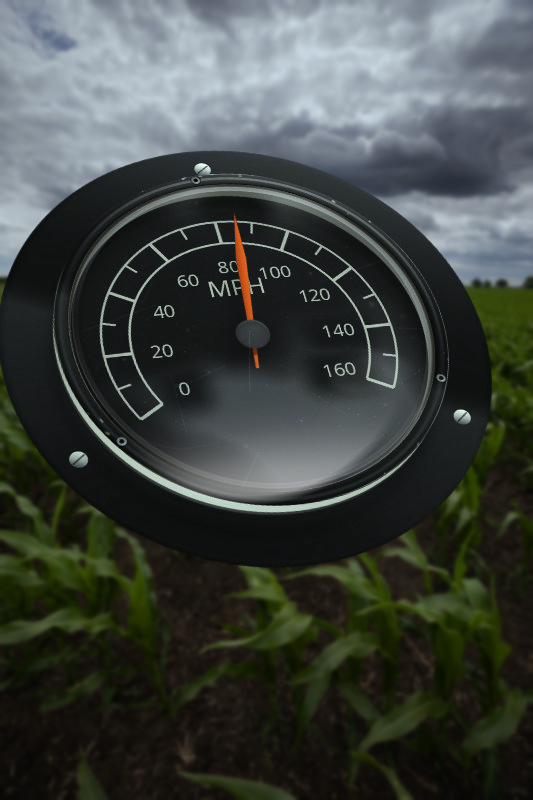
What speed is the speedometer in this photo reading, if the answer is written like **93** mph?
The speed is **85** mph
